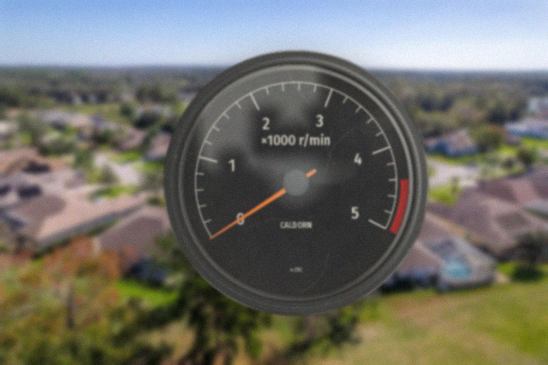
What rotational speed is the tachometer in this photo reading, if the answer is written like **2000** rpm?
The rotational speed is **0** rpm
